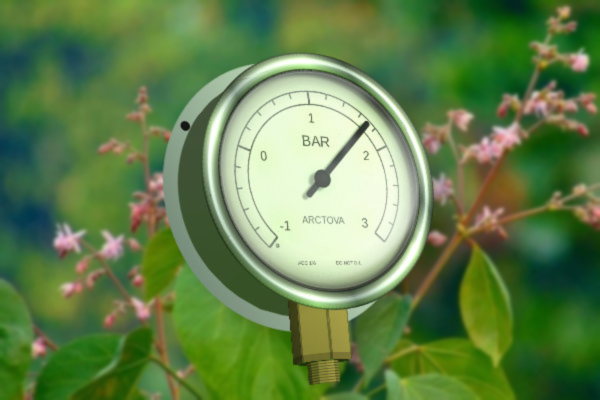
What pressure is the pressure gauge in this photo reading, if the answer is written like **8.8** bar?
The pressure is **1.7** bar
